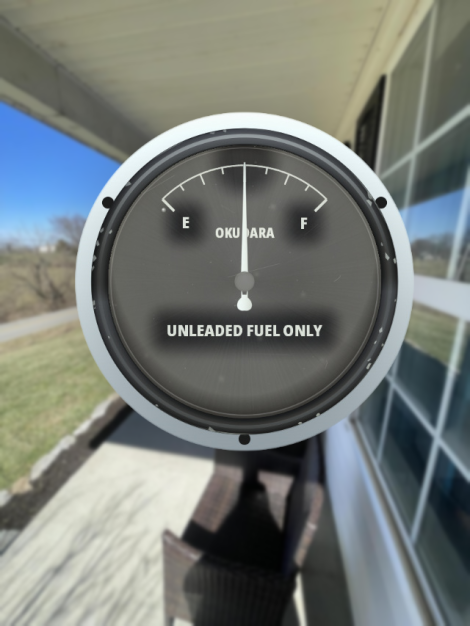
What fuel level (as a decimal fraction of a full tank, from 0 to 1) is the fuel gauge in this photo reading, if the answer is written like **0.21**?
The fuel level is **0.5**
